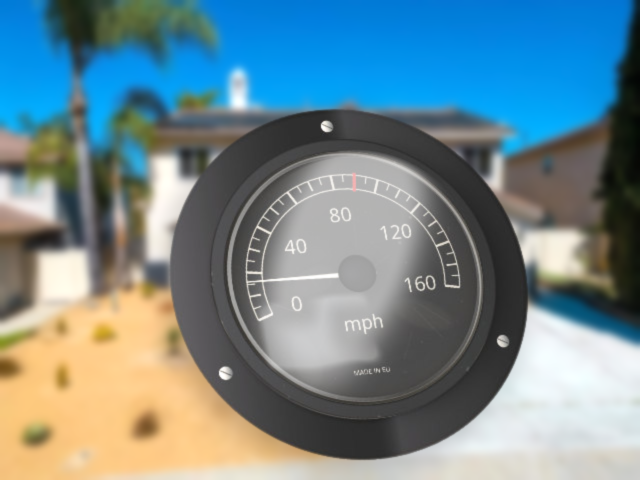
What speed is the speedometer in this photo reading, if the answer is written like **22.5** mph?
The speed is **15** mph
